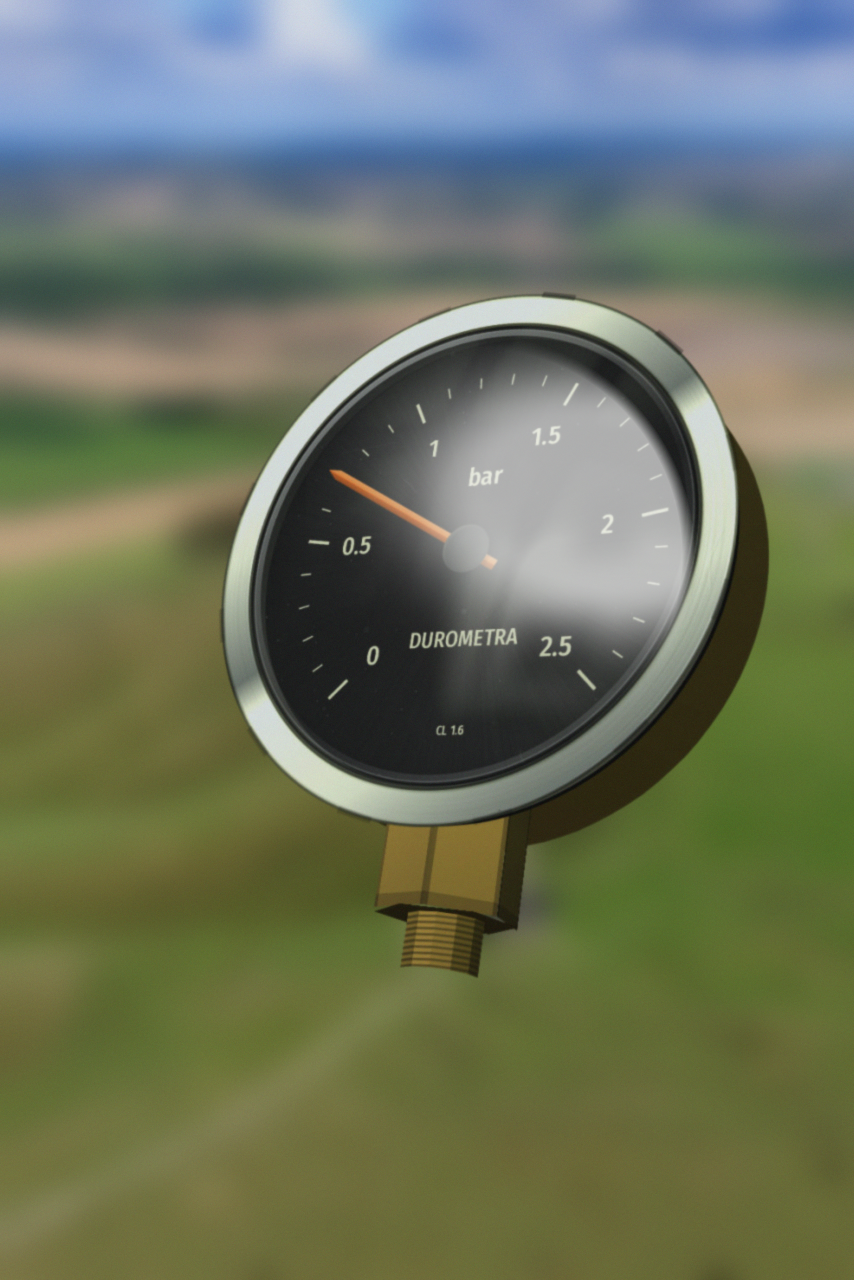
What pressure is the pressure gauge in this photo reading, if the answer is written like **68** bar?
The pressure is **0.7** bar
